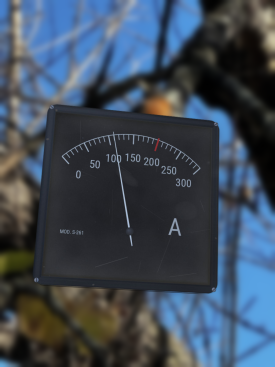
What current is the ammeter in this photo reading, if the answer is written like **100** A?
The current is **110** A
